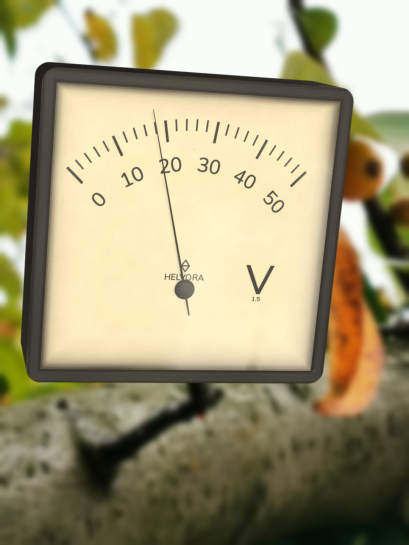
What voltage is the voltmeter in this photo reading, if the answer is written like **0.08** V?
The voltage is **18** V
